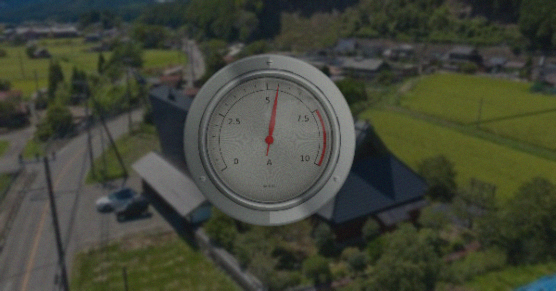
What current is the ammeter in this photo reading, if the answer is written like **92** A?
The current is **5.5** A
